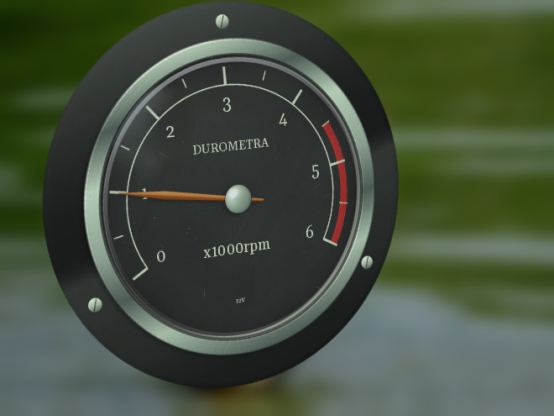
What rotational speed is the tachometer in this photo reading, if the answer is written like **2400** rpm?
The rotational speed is **1000** rpm
